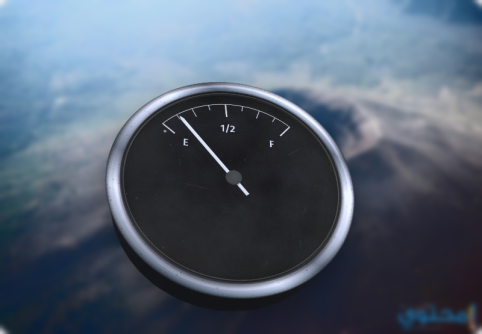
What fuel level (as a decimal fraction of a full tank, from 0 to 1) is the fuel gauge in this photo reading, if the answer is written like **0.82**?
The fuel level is **0.125**
